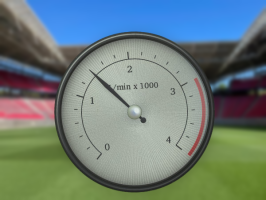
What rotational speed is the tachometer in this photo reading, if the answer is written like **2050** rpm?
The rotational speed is **1400** rpm
